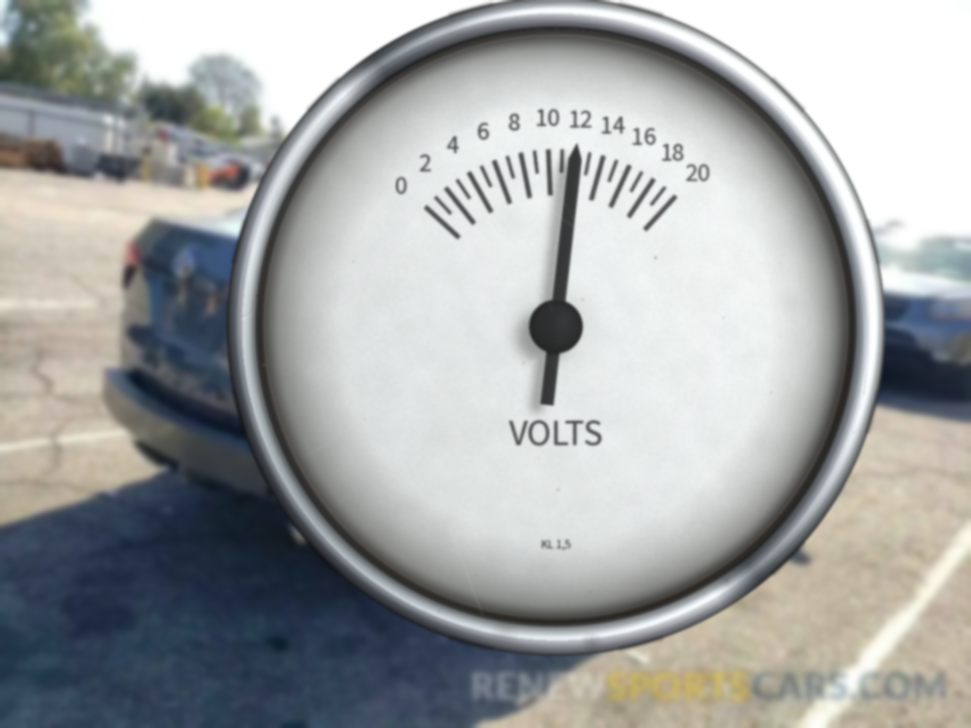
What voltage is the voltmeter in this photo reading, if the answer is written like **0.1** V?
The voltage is **12** V
